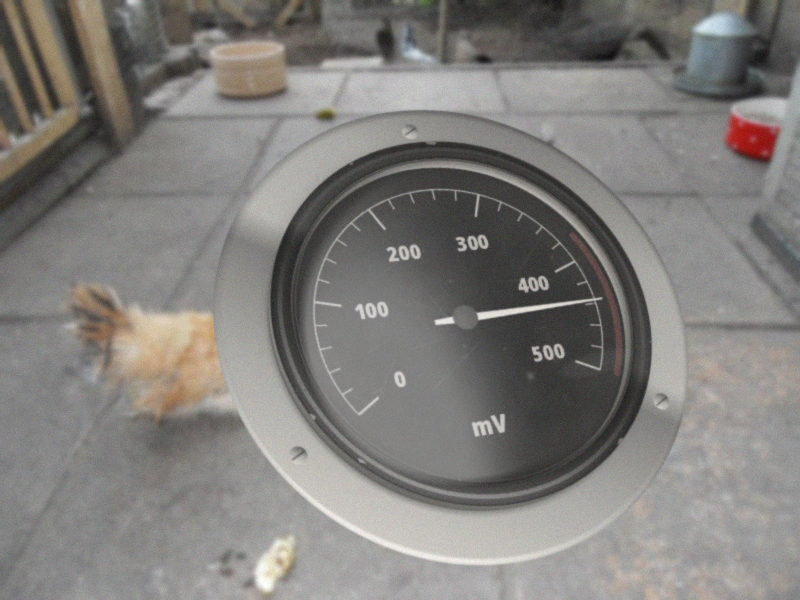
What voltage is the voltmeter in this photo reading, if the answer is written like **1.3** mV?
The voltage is **440** mV
